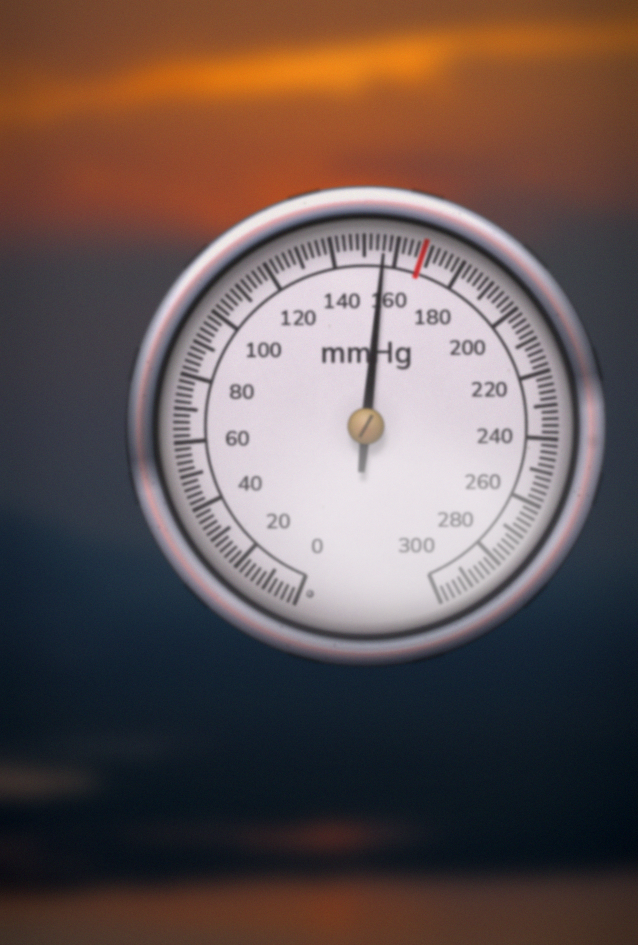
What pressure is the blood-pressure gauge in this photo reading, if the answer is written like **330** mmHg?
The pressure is **156** mmHg
